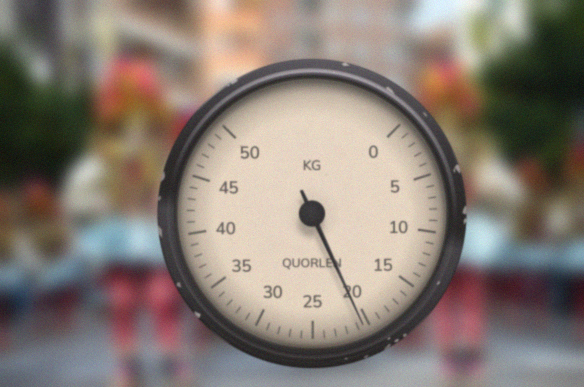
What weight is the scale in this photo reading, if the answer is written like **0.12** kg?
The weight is **20.5** kg
